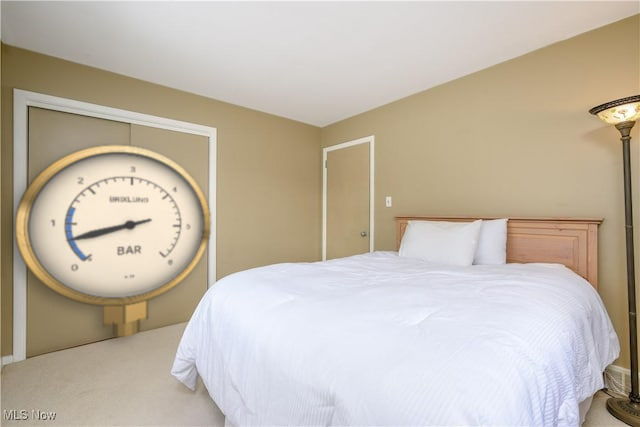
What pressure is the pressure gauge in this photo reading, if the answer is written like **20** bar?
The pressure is **0.6** bar
